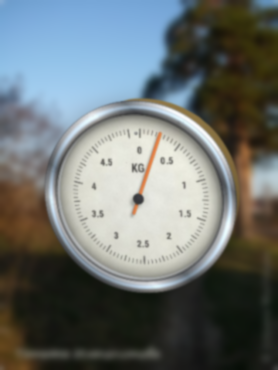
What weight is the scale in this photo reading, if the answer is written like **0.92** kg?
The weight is **0.25** kg
